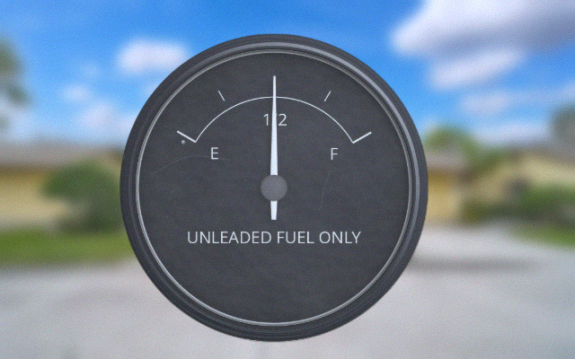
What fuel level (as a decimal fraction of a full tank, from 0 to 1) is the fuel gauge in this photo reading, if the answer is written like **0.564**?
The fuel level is **0.5**
